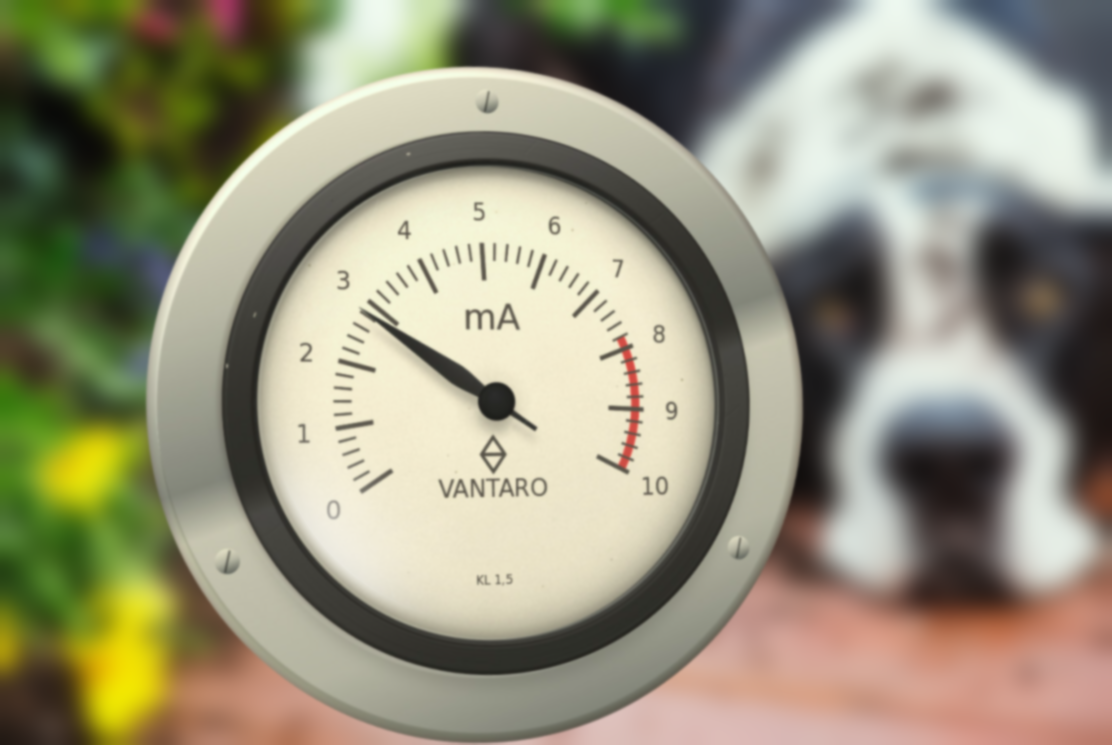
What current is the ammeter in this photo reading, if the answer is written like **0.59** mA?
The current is **2.8** mA
